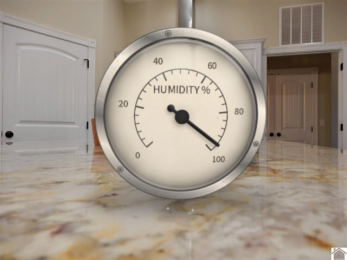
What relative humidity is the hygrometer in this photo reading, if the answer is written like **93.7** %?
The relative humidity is **96** %
